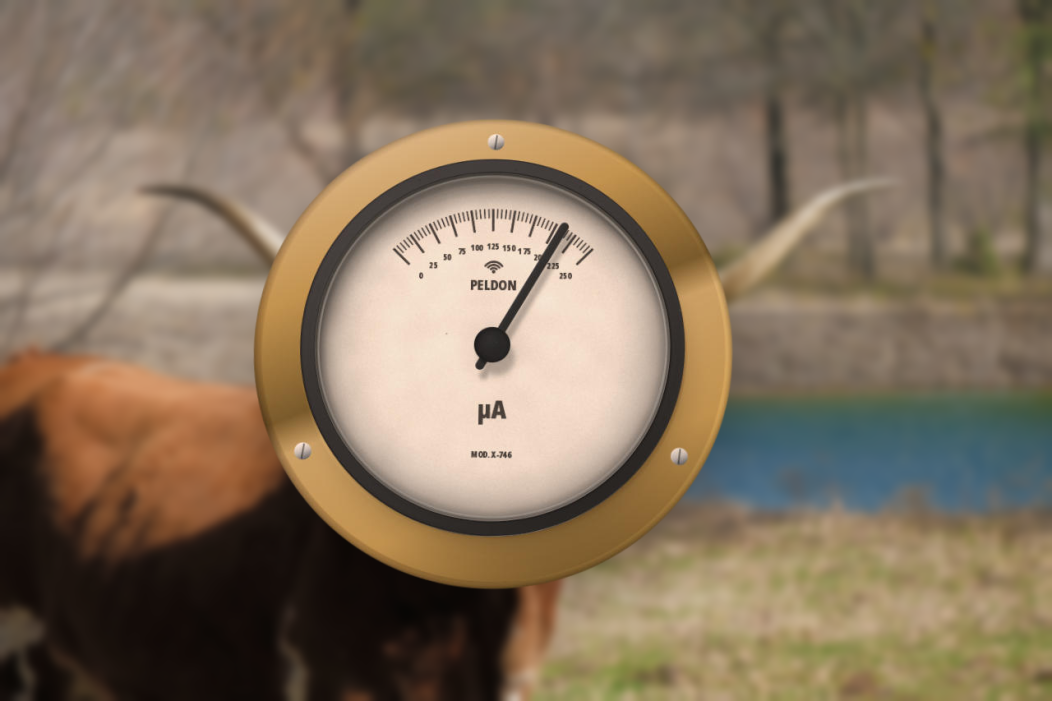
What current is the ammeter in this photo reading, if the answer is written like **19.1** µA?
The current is **210** µA
